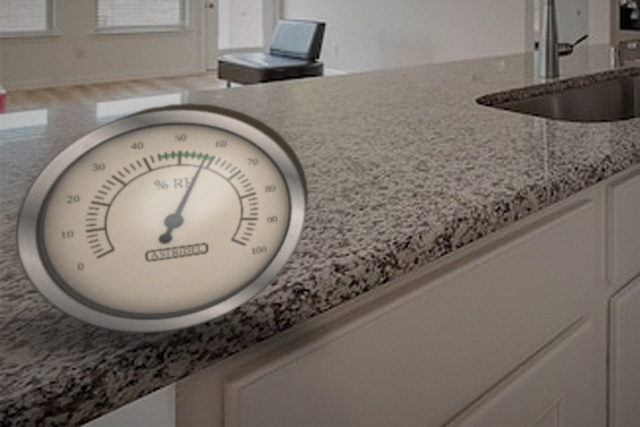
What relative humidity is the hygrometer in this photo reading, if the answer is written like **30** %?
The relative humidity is **58** %
